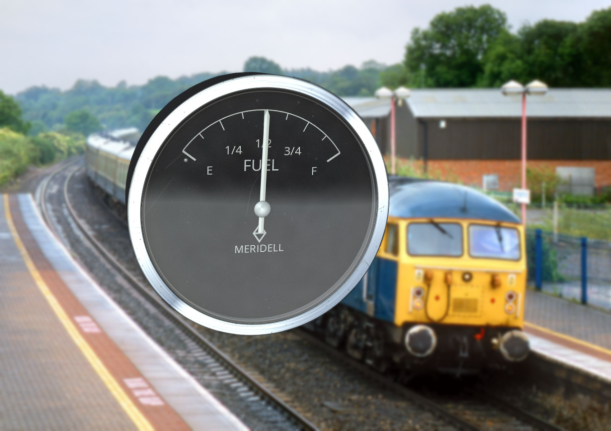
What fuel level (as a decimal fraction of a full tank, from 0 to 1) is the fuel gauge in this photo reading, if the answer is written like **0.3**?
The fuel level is **0.5**
